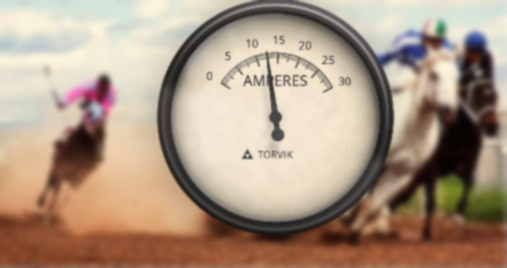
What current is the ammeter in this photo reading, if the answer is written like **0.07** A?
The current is **12.5** A
